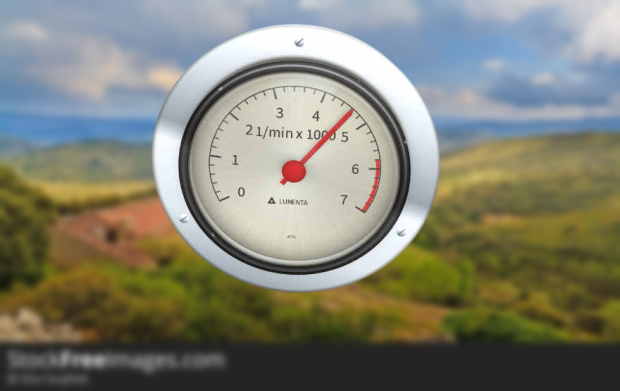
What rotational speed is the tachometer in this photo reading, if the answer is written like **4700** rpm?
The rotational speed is **4600** rpm
